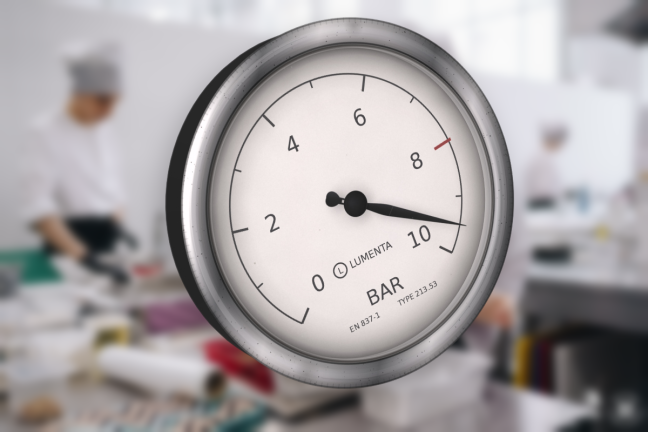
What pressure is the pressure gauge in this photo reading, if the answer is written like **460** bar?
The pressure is **9.5** bar
